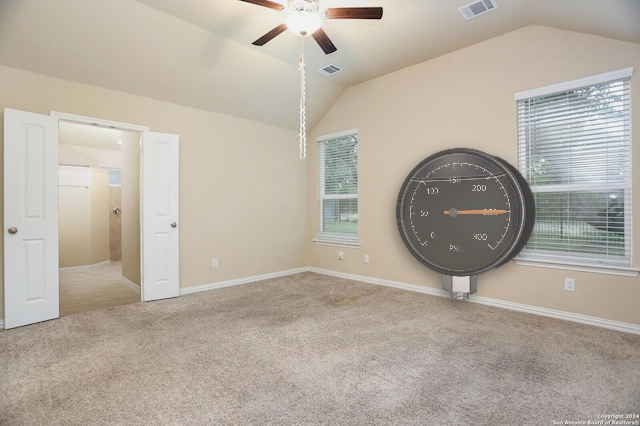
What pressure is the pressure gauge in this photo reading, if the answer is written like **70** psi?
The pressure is **250** psi
